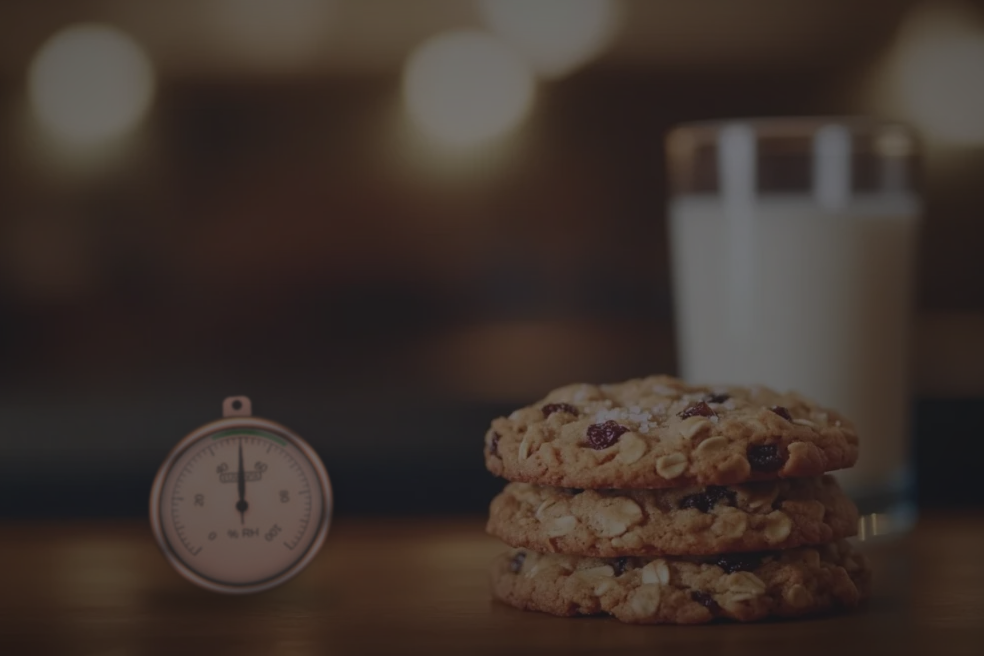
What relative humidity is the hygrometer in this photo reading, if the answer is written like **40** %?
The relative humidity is **50** %
